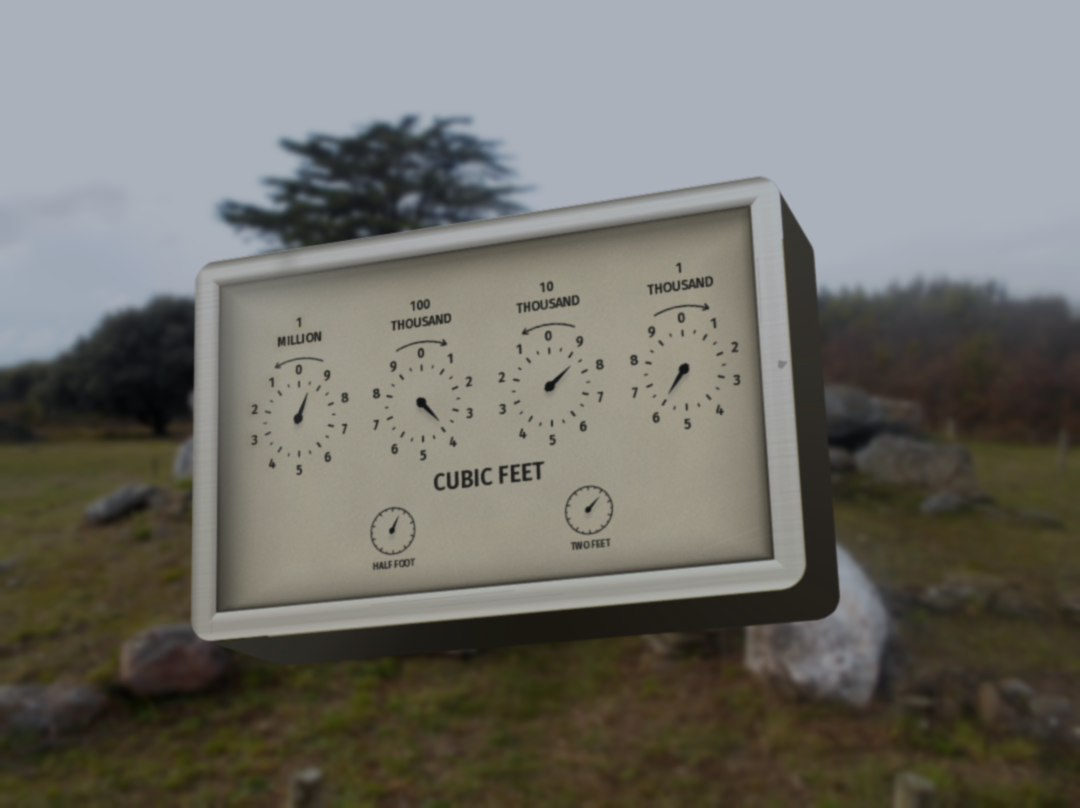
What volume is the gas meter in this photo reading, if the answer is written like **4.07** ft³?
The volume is **938600** ft³
